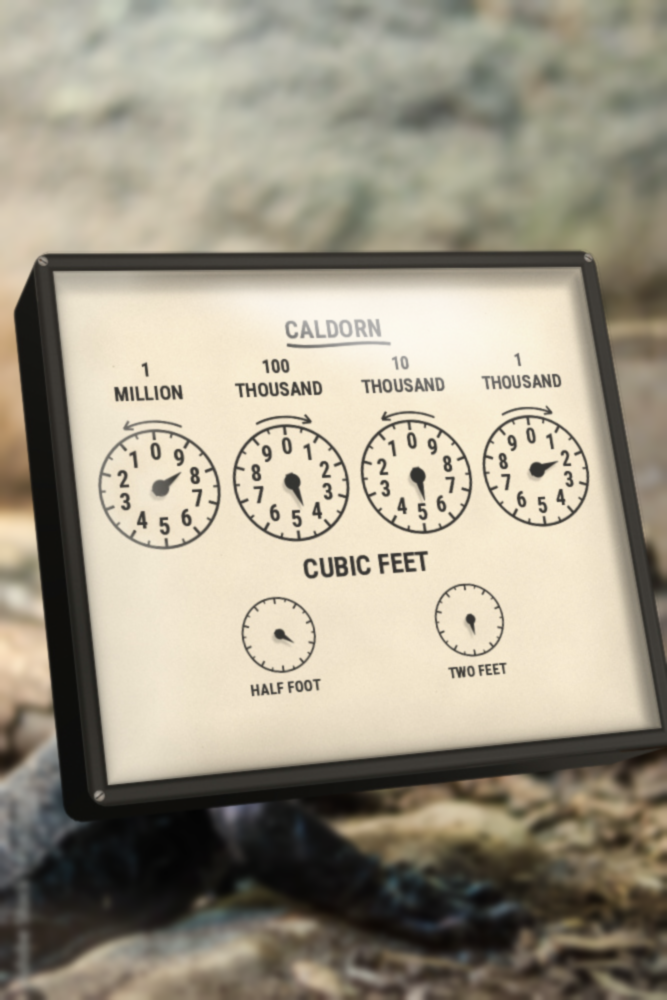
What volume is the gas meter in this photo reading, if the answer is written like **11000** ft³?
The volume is **845200** ft³
